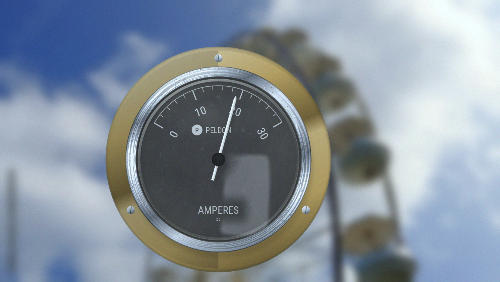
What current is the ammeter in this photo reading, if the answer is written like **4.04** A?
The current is **19** A
